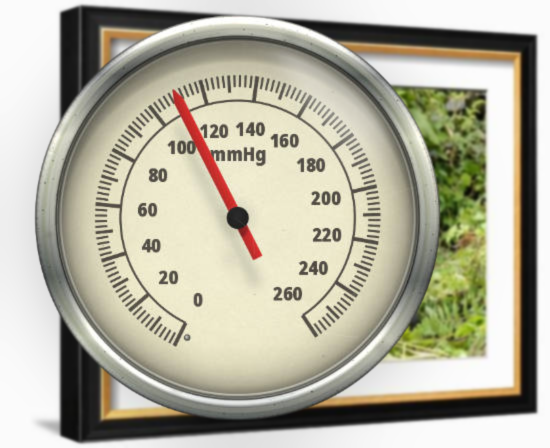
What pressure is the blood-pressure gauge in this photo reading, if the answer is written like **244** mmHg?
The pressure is **110** mmHg
